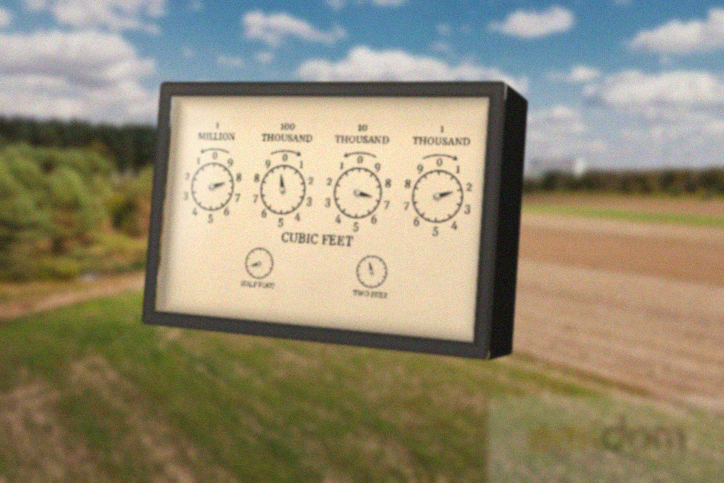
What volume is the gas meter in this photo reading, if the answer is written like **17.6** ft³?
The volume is **797200** ft³
